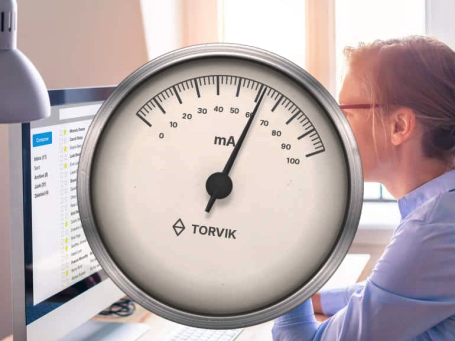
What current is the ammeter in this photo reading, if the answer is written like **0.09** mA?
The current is **62** mA
